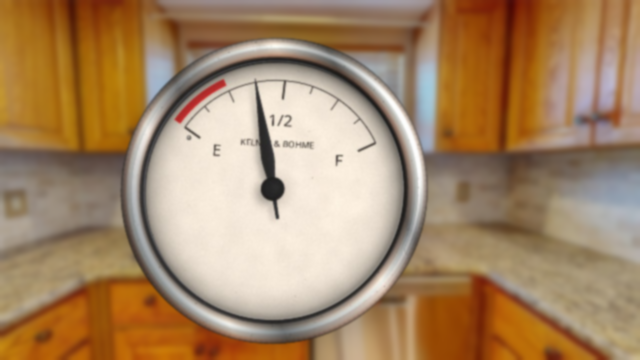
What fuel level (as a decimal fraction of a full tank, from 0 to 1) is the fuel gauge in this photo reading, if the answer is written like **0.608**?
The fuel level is **0.375**
